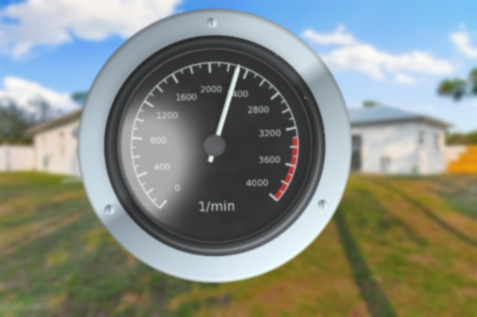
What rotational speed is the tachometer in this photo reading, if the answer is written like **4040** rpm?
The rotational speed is **2300** rpm
